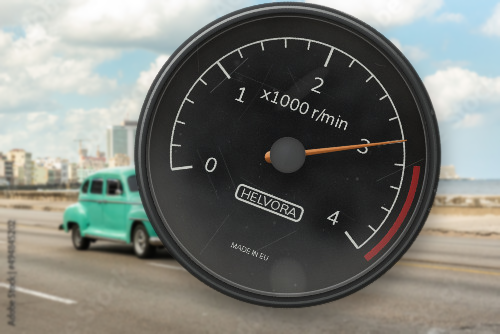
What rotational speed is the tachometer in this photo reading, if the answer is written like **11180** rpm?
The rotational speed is **3000** rpm
